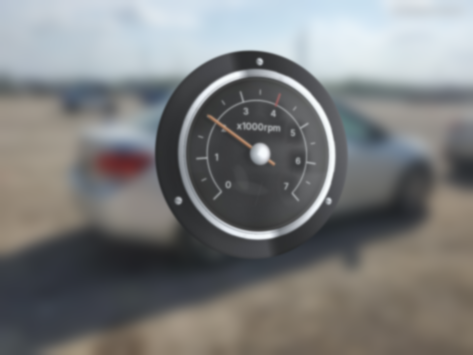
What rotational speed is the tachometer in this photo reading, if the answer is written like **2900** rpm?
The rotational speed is **2000** rpm
